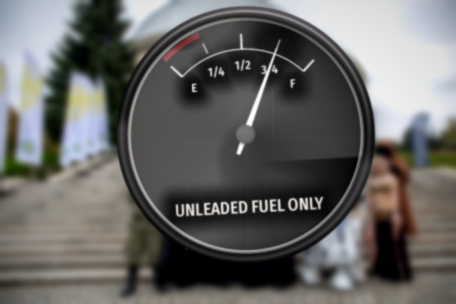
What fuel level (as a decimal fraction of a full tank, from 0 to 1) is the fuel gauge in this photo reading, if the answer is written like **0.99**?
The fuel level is **0.75**
